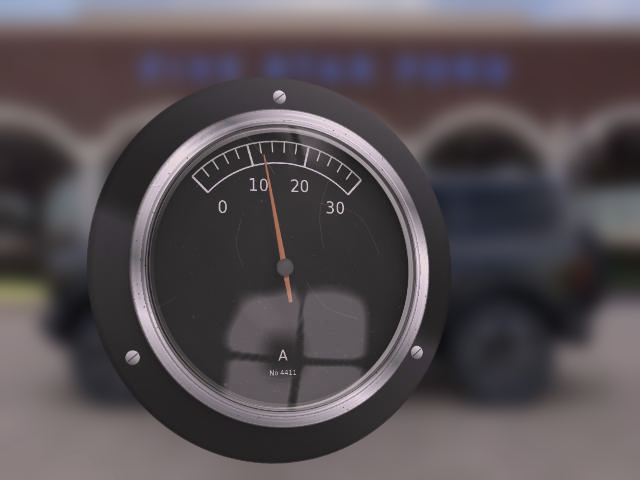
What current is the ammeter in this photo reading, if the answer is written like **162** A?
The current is **12** A
